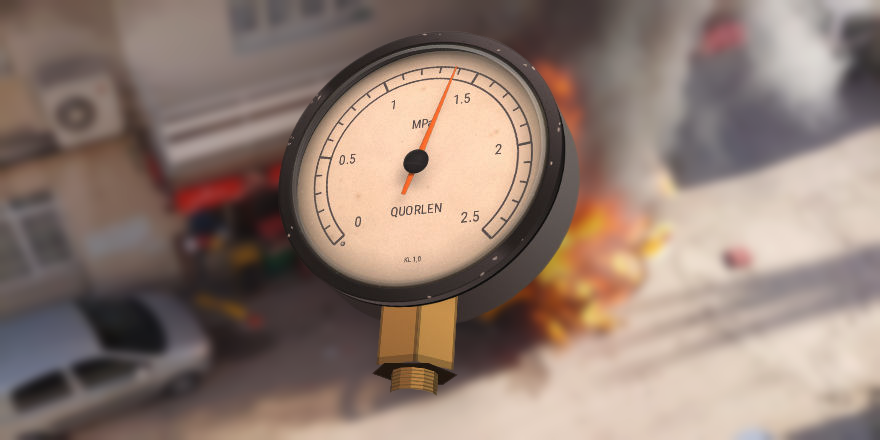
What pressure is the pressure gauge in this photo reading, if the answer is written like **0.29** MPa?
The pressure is **1.4** MPa
